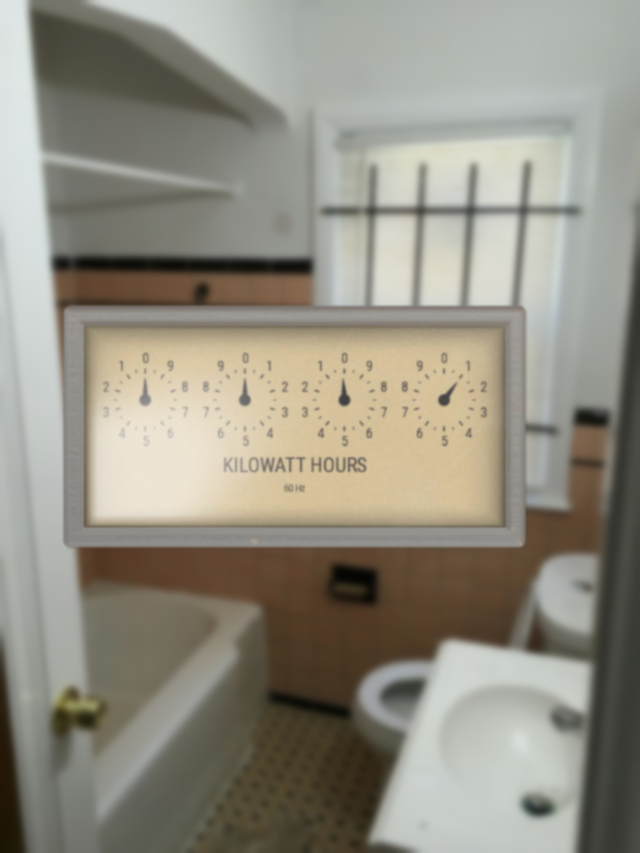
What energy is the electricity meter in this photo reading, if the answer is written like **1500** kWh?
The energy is **1** kWh
